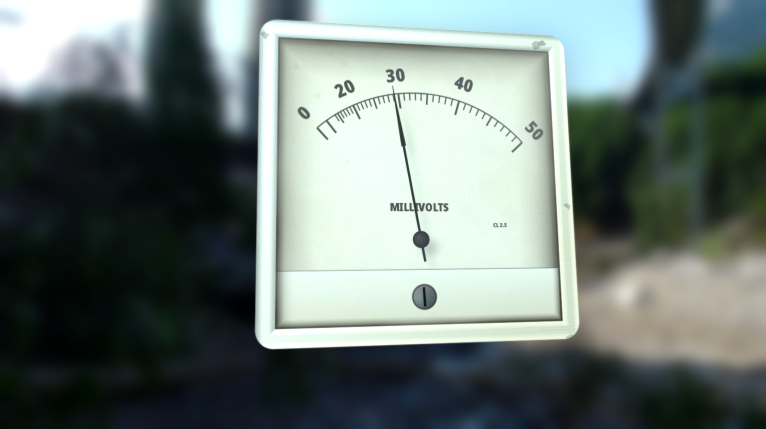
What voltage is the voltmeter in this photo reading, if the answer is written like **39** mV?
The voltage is **29** mV
